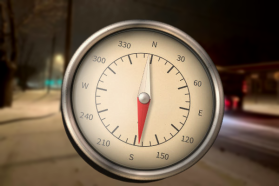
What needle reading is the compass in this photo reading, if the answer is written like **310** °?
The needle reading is **175** °
